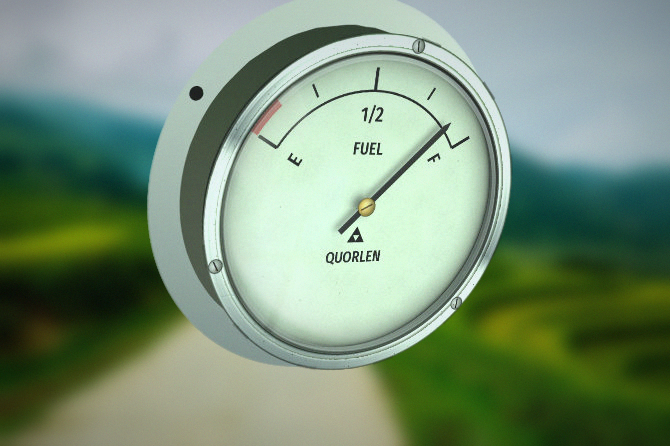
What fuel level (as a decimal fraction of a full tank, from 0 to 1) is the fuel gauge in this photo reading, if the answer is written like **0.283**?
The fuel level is **0.875**
